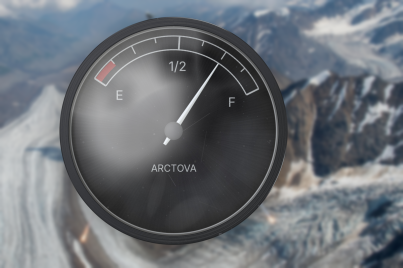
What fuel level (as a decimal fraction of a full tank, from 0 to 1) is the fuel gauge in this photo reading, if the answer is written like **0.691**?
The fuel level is **0.75**
